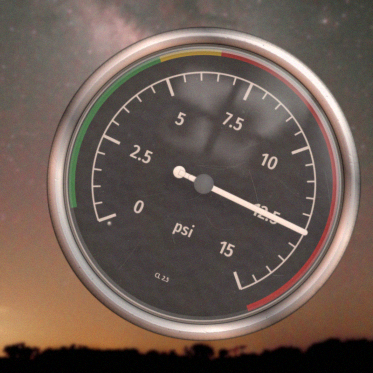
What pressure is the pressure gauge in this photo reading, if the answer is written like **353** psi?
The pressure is **12.5** psi
